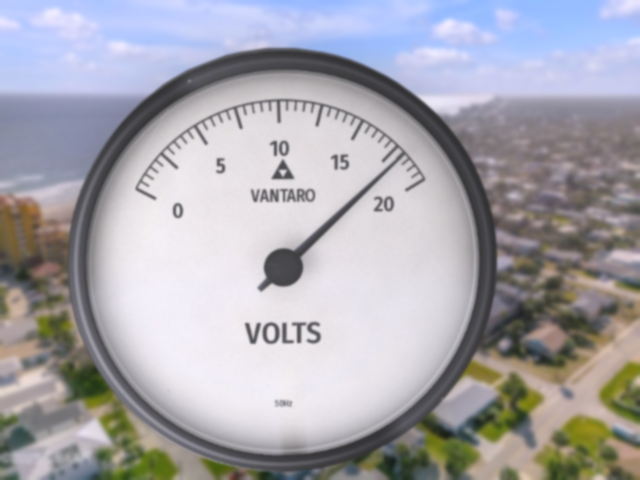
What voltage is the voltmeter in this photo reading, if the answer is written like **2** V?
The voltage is **18** V
